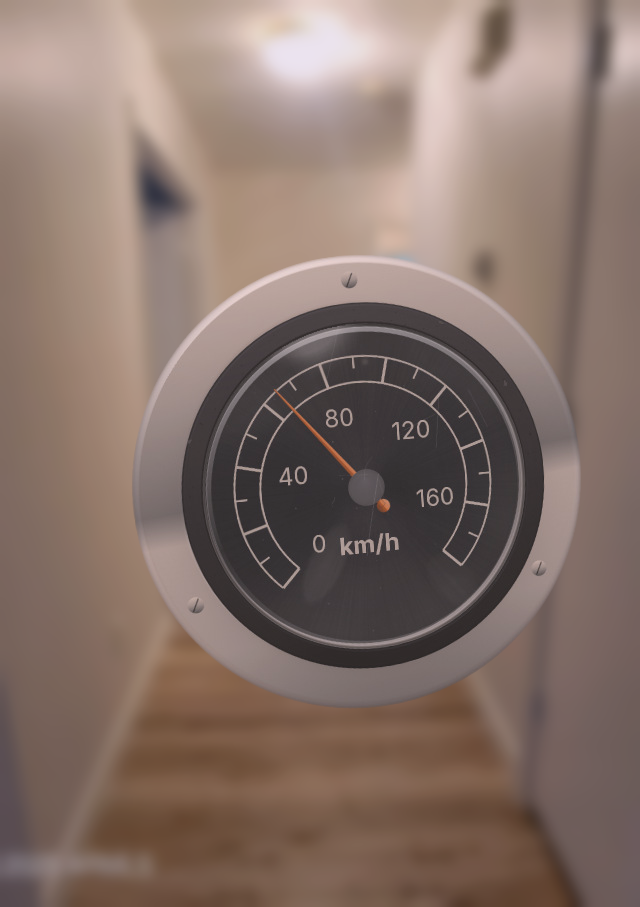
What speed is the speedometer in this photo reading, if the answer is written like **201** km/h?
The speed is **65** km/h
